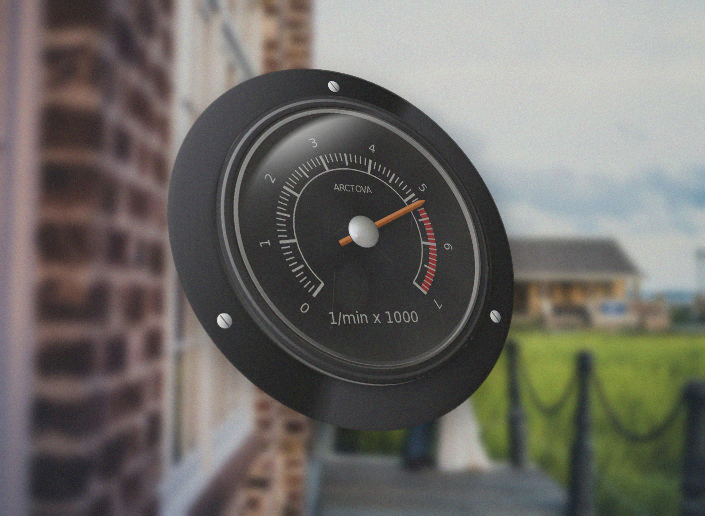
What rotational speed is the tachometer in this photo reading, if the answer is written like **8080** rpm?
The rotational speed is **5200** rpm
